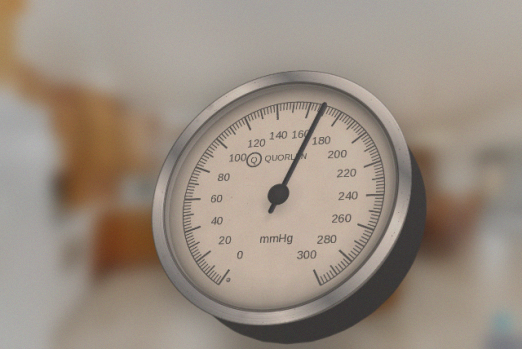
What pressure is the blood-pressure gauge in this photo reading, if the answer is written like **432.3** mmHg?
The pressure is **170** mmHg
